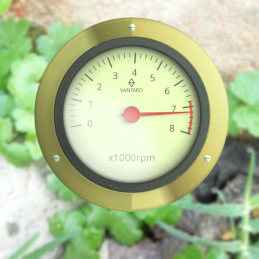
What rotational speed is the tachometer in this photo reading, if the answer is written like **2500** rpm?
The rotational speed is **7200** rpm
